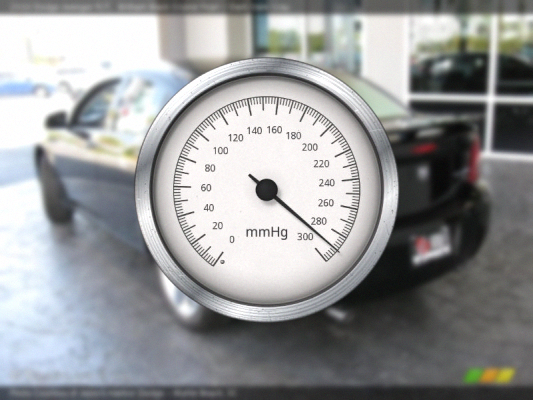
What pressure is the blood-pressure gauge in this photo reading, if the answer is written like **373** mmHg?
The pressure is **290** mmHg
